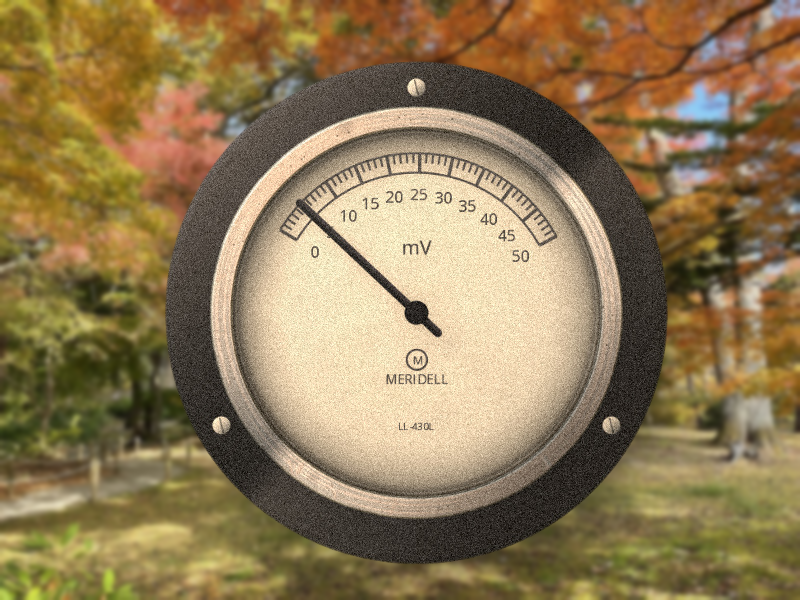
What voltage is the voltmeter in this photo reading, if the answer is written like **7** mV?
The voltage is **5** mV
